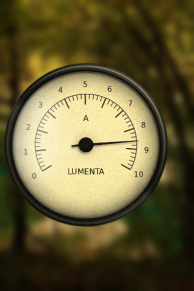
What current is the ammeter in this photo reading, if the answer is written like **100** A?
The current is **8.6** A
